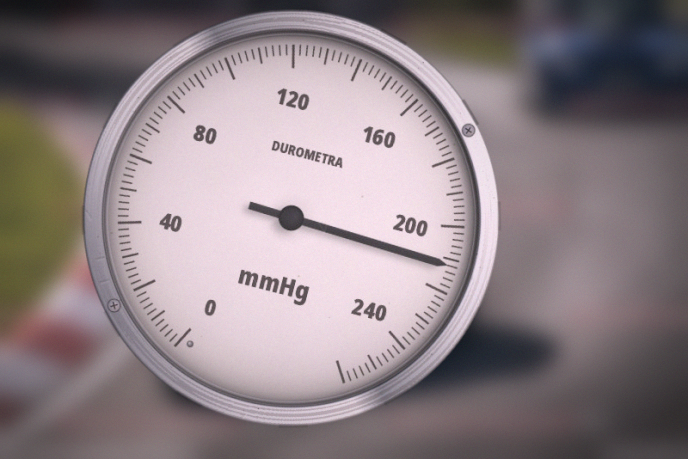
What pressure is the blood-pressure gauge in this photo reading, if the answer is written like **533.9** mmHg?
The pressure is **212** mmHg
